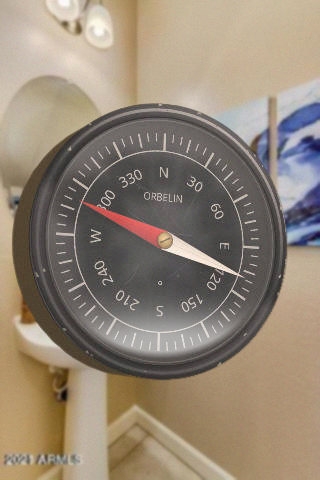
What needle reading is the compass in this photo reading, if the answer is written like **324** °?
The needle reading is **290** °
